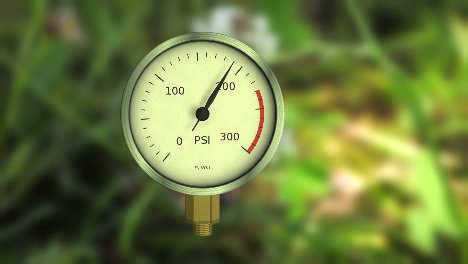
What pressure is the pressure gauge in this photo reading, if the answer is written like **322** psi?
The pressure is **190** psi
